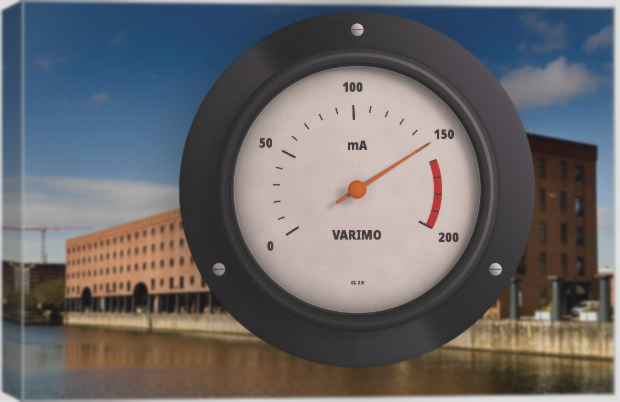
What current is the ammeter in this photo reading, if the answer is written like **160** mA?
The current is **150** mA
